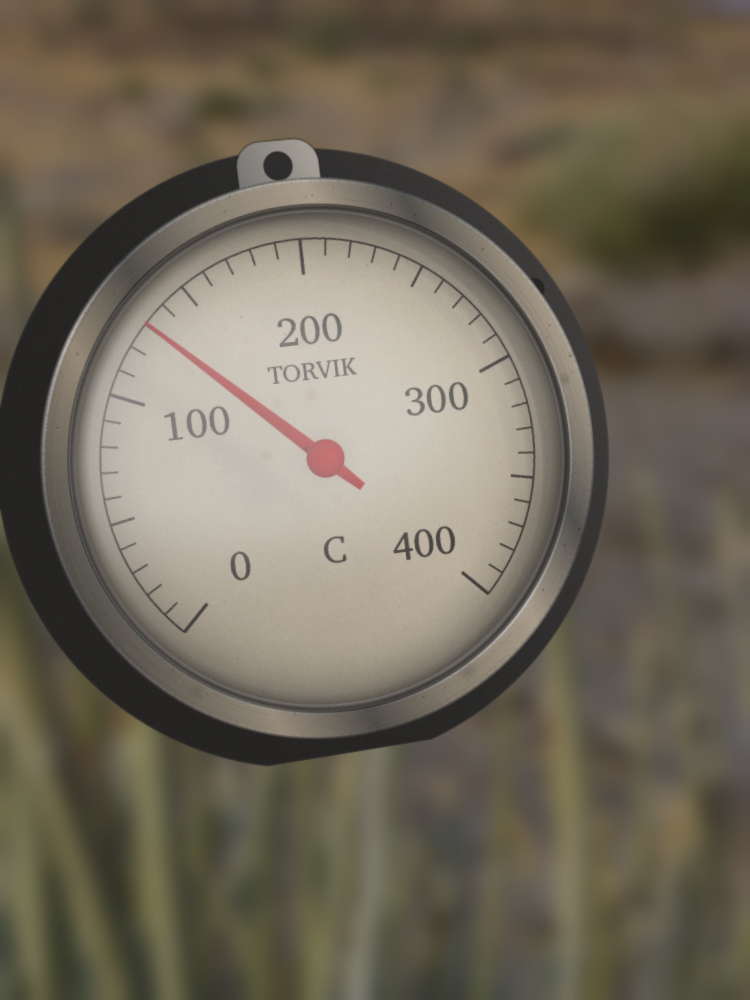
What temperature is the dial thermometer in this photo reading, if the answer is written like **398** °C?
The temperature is **130** °C
